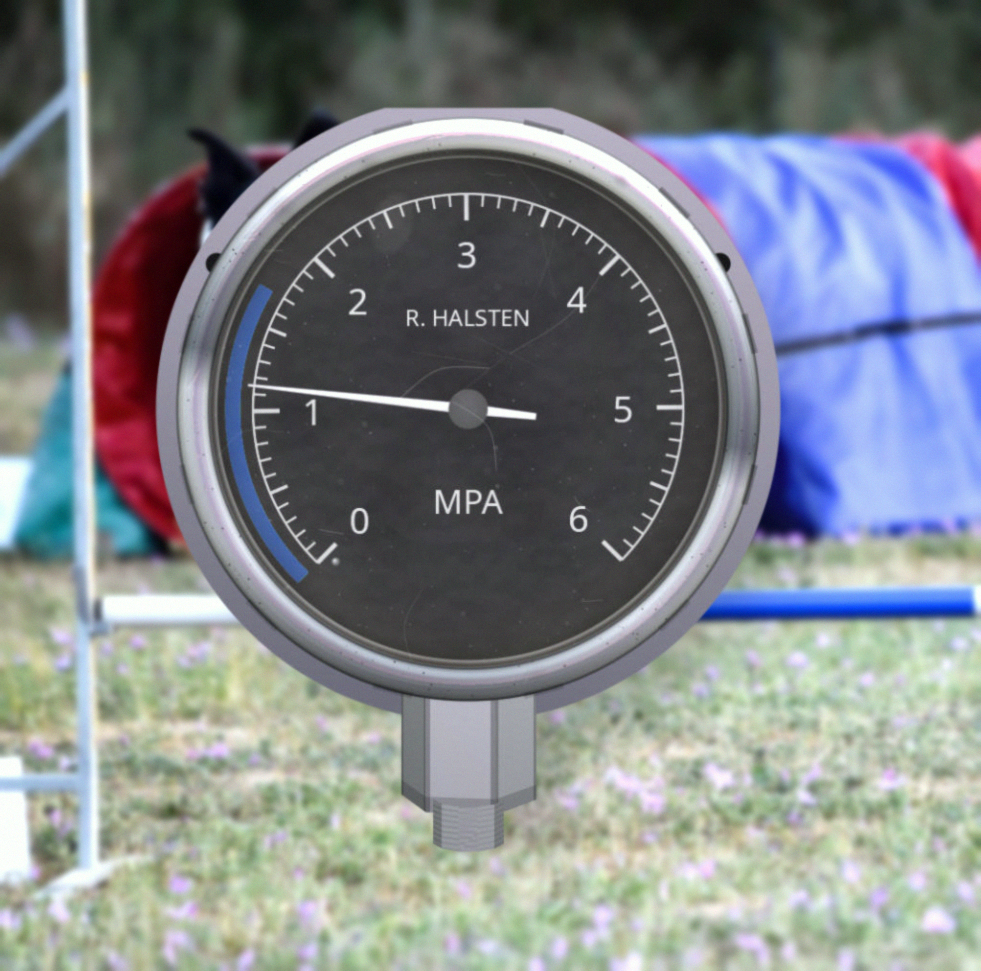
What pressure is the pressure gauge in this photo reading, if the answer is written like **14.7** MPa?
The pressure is **1.15** MPa
